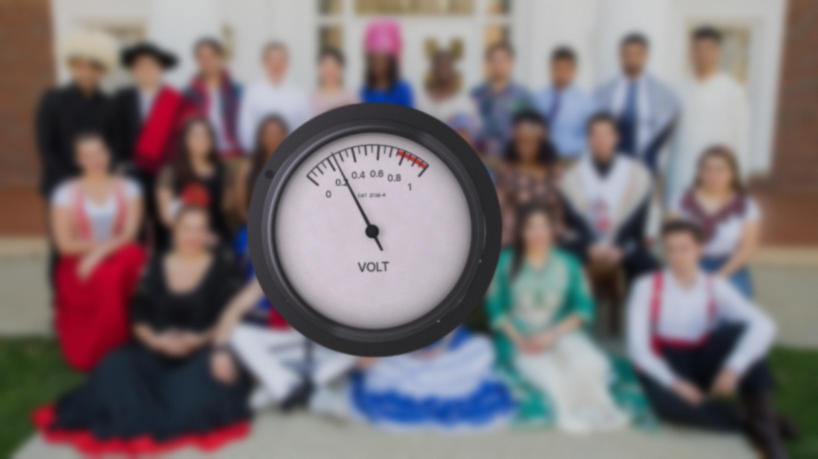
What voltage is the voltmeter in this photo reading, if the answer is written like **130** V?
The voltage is **0.25** V
